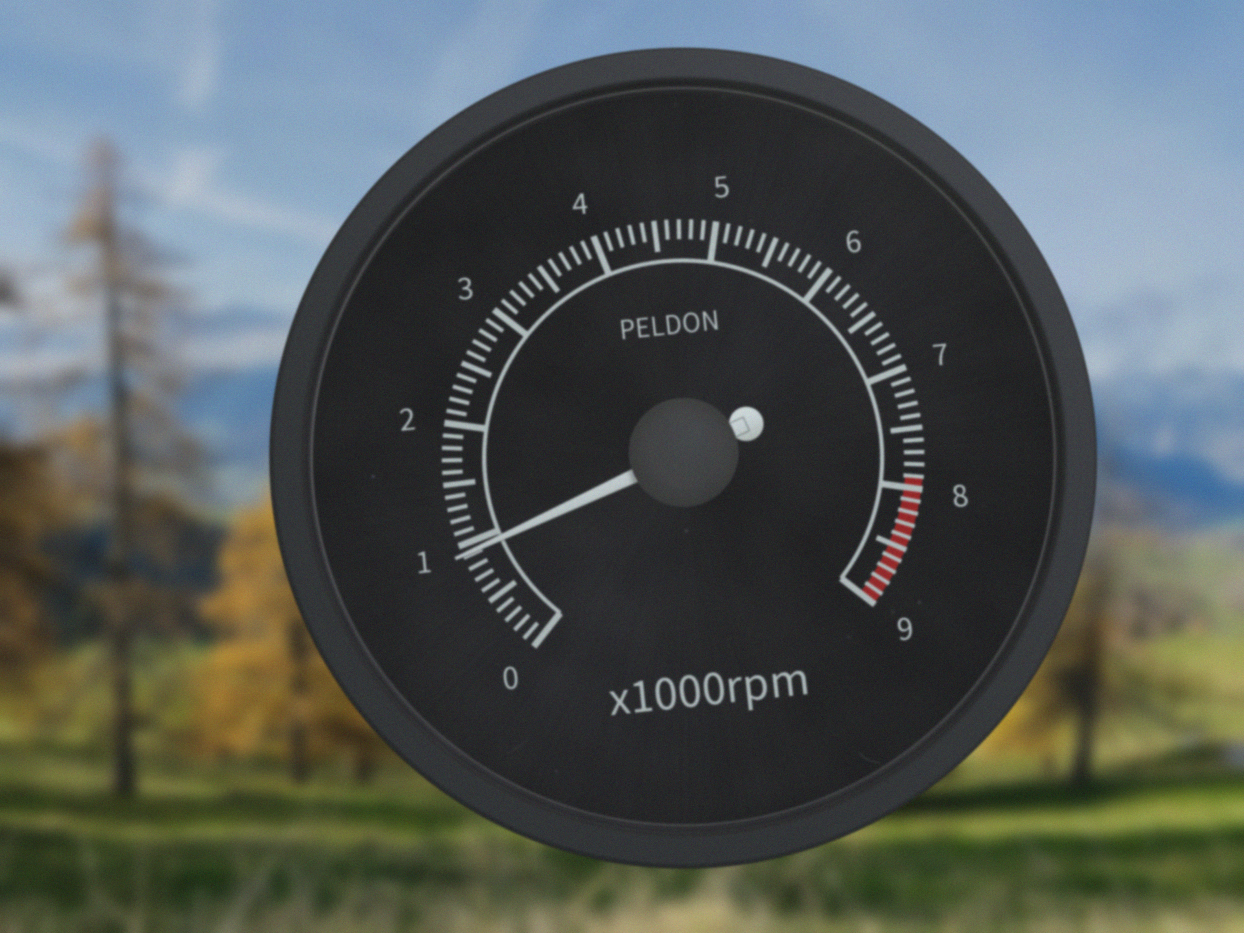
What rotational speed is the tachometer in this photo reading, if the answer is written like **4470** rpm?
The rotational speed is **900** rpm
